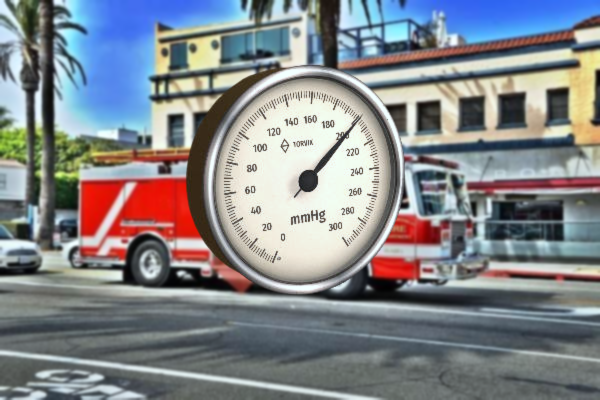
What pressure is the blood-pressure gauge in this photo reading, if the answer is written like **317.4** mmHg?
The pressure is **200** mmHg
